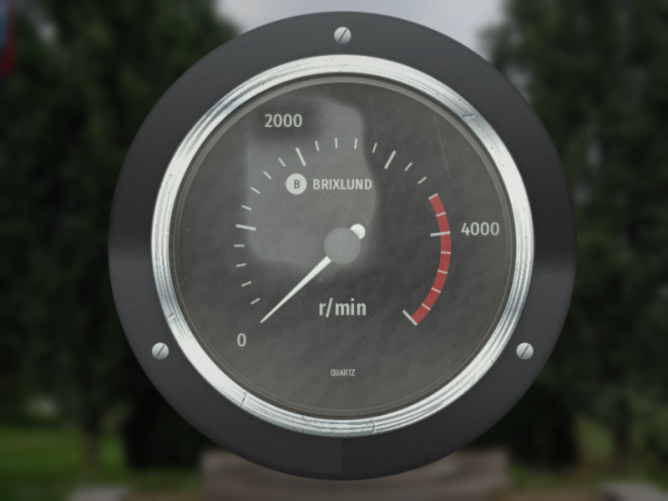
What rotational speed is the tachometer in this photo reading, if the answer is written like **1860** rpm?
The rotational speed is **0** rpm
